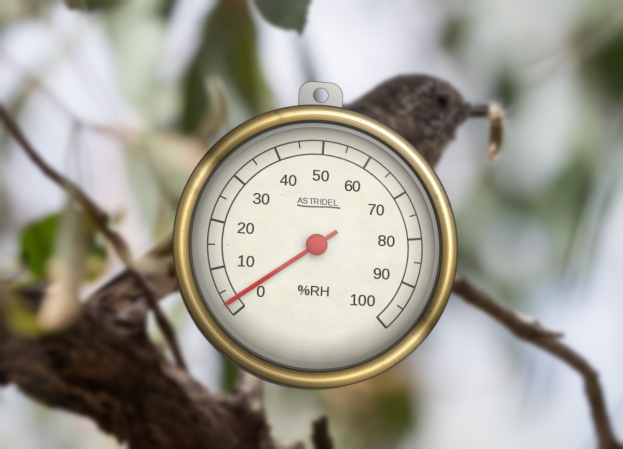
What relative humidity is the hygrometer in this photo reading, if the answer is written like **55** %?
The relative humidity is **2.5** %
